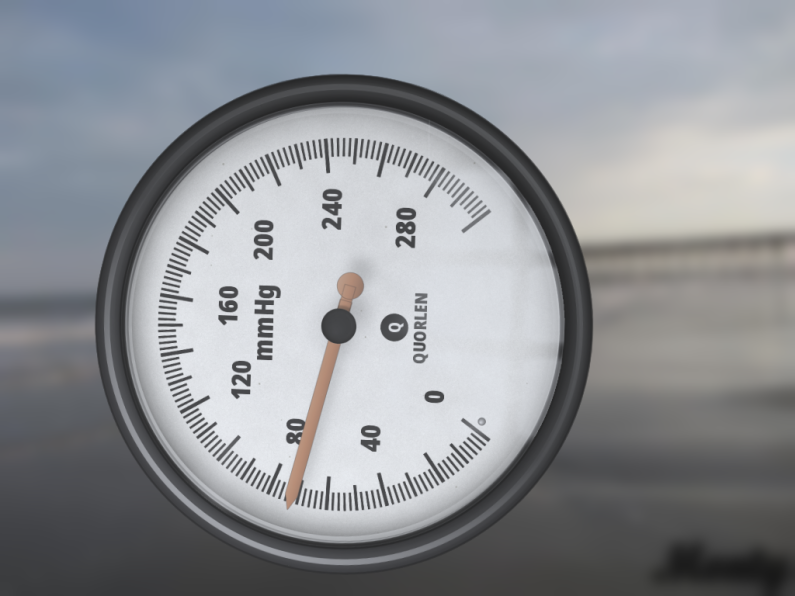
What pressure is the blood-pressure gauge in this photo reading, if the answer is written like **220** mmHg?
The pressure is **72** mmHg
